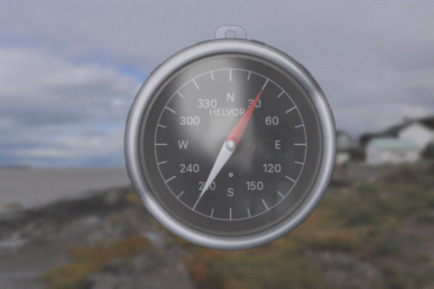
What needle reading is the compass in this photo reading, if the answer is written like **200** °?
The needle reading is **30** °
